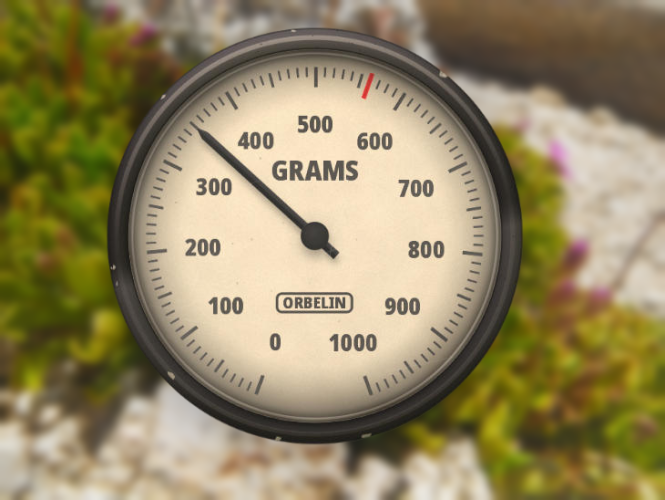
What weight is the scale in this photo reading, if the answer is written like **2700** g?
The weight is **350** g
